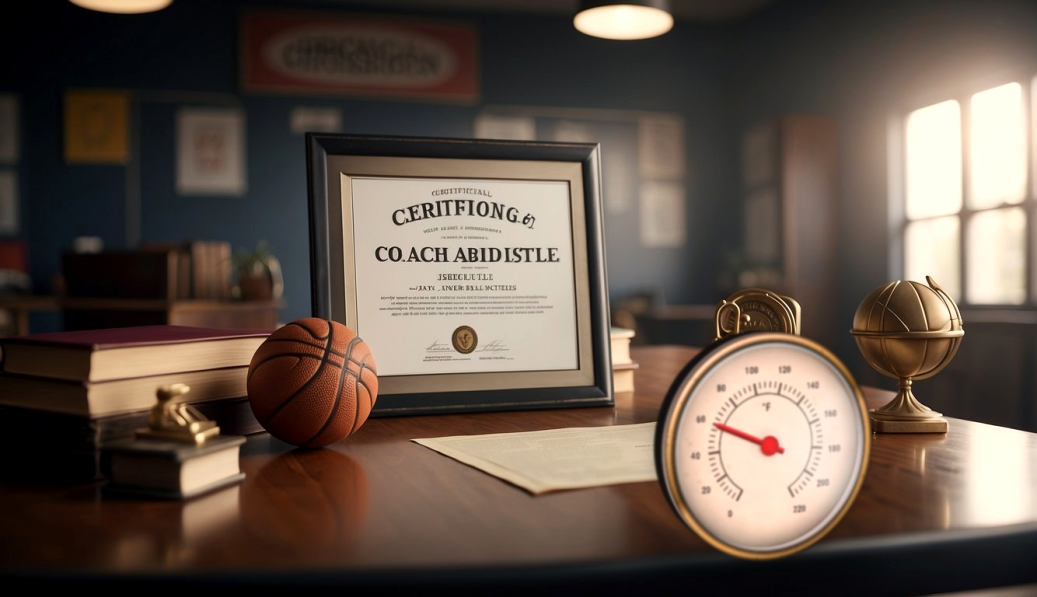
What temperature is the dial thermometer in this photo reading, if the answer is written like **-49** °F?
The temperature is **60** °F
